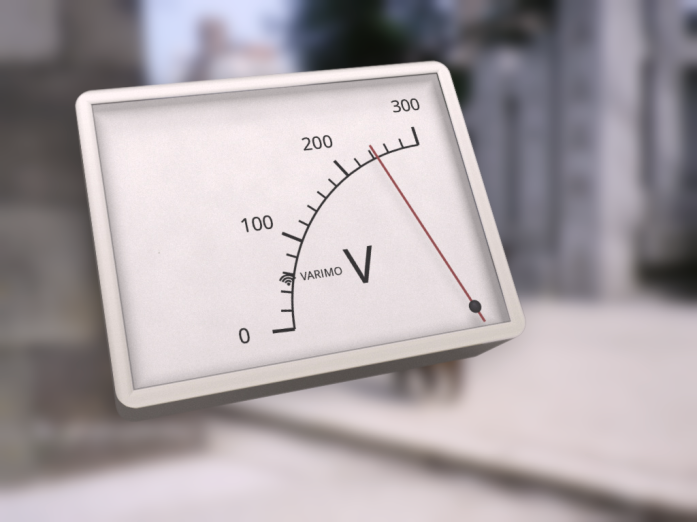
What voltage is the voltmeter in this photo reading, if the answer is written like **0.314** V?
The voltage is **240** V
